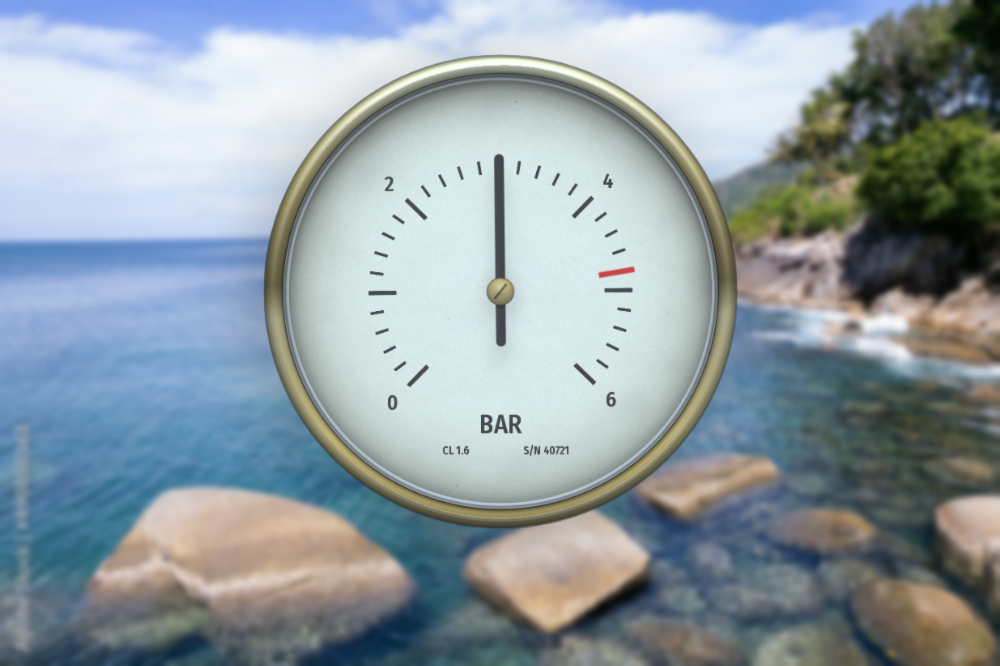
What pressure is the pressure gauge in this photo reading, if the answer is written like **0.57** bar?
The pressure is **3** bar
